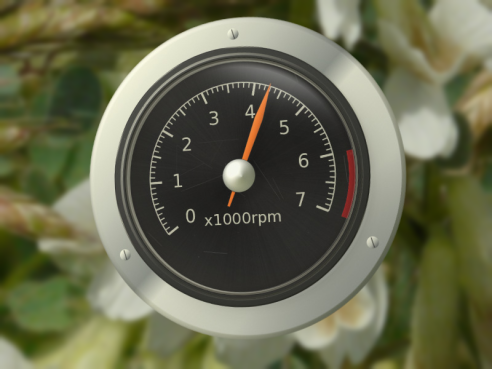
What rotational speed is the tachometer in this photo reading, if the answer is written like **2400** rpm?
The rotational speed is **4300** rpm
